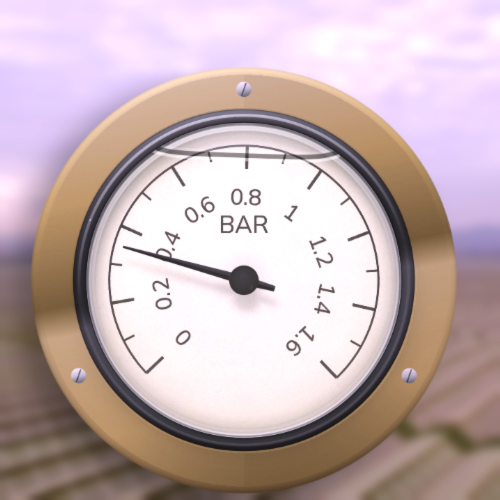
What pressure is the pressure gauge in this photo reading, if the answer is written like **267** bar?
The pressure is **0.35** bar
